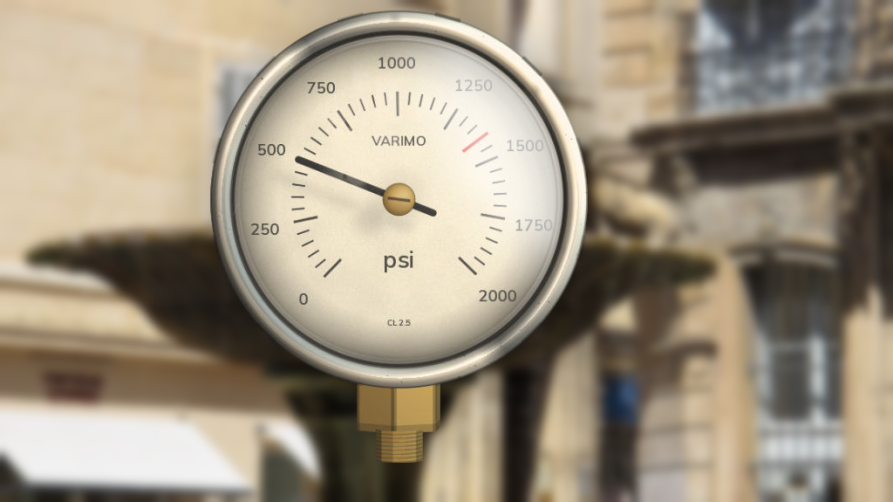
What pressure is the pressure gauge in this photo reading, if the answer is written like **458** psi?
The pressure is **500** psi
